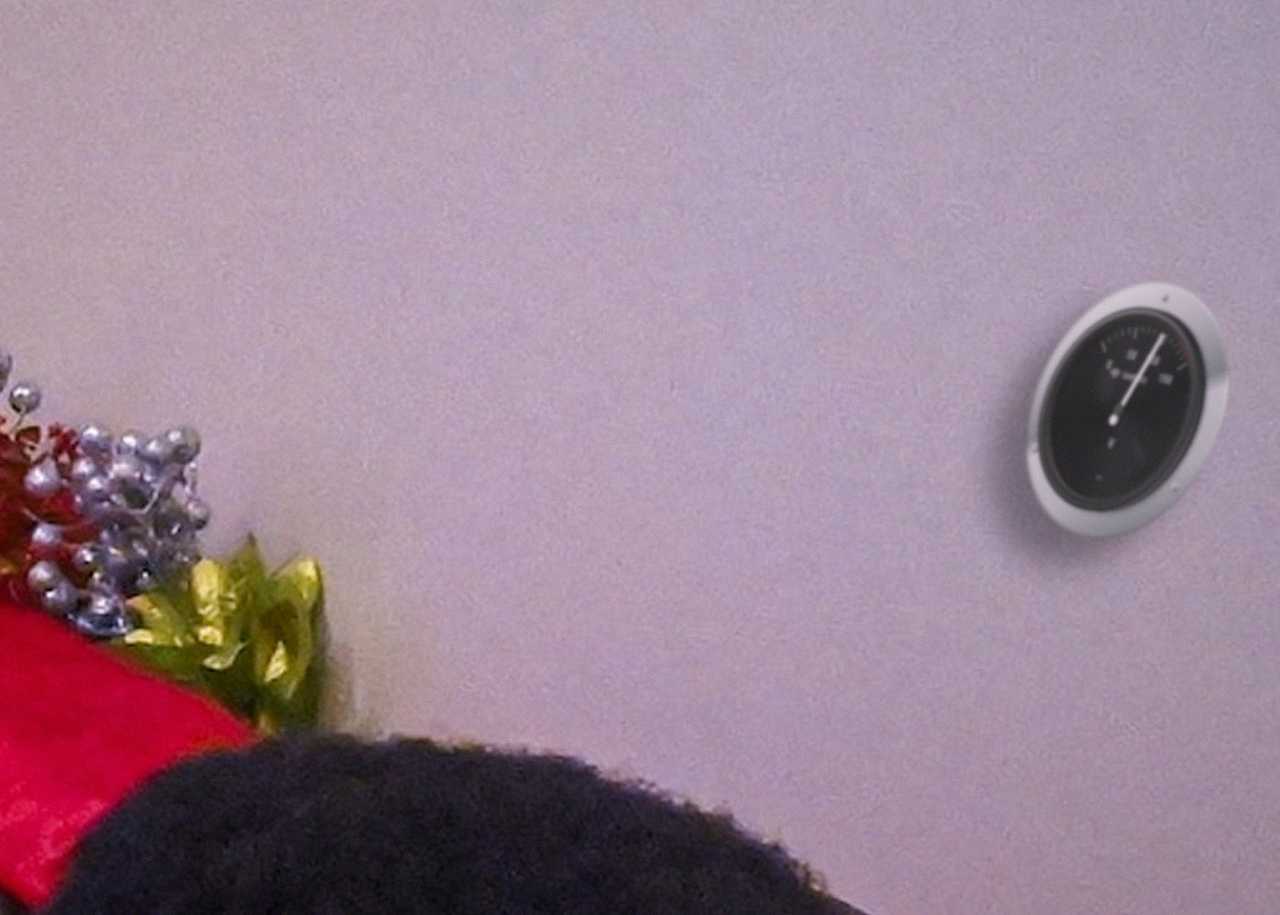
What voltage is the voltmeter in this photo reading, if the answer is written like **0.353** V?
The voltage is **100** V
